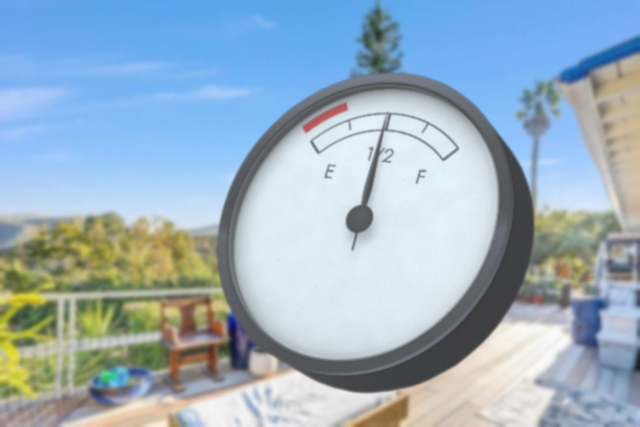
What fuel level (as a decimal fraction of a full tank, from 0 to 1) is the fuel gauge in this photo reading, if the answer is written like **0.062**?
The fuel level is **0.5**
